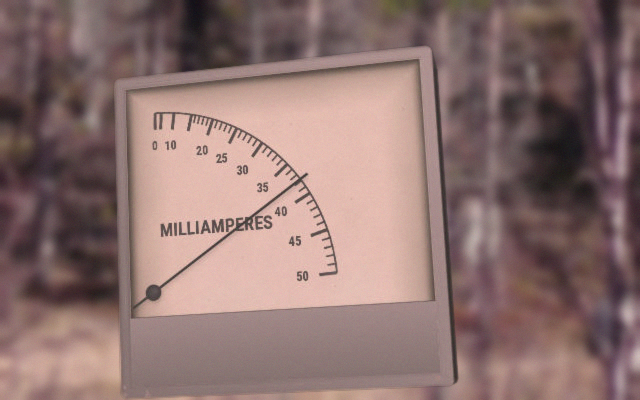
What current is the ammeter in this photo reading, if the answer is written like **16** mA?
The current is **38** mA
